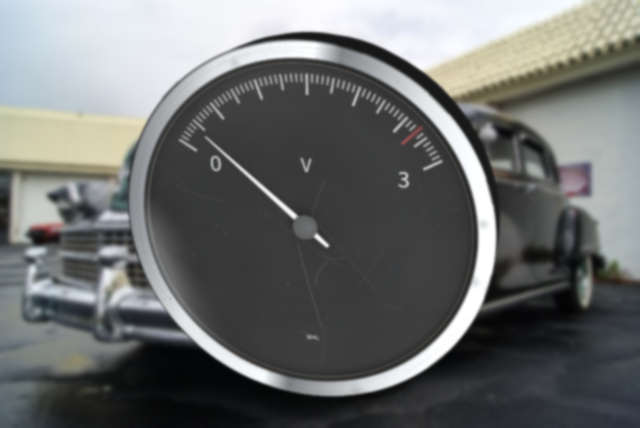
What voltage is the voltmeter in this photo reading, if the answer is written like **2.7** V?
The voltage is **0.25** V
